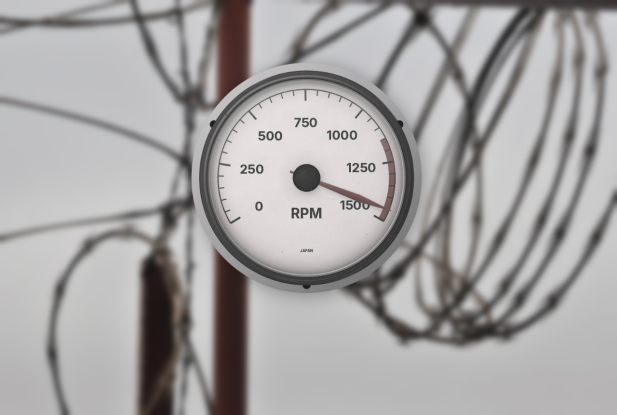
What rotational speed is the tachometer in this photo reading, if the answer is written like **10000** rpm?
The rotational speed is **1450** rpm
